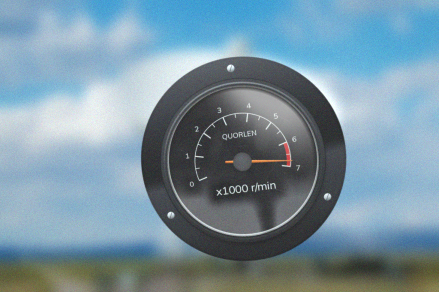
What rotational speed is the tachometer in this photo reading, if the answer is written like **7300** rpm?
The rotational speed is **6750** rpm
